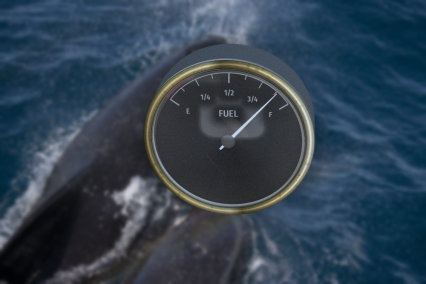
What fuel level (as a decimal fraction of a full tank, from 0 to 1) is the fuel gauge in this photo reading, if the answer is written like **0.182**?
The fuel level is **0.875**
